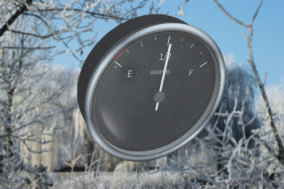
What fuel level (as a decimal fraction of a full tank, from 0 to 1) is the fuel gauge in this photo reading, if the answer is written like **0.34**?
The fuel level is **0.5**
